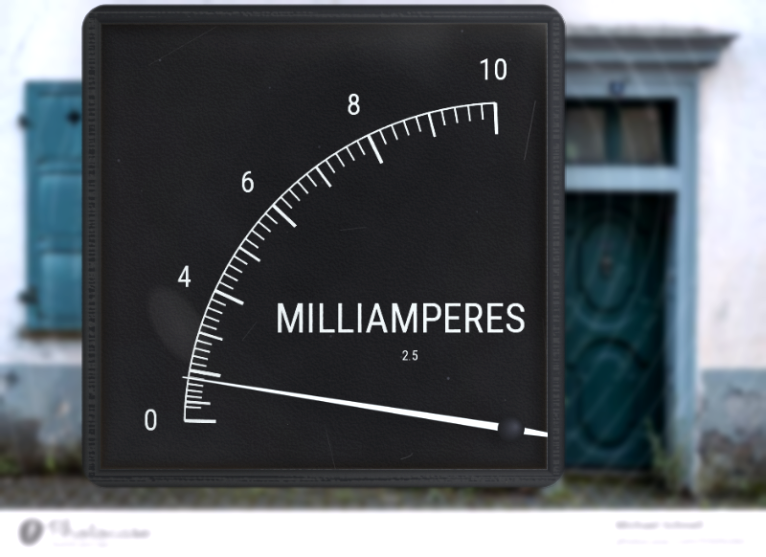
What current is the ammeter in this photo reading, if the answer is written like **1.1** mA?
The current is **1.8** mA
